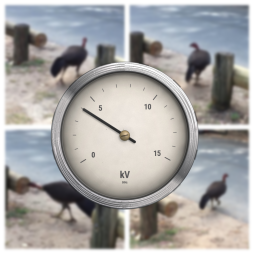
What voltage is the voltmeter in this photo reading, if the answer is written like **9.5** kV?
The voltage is **4** kV
